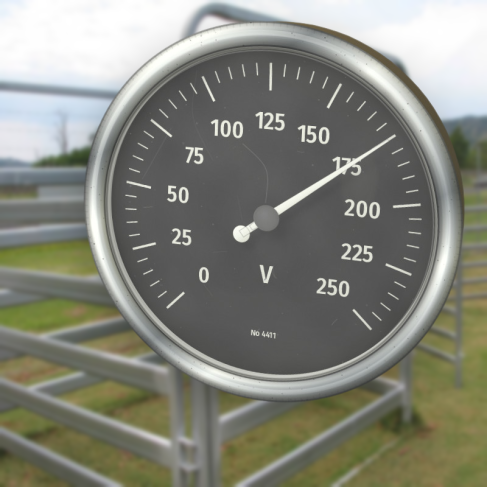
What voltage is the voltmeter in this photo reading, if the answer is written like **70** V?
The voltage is **175** V
